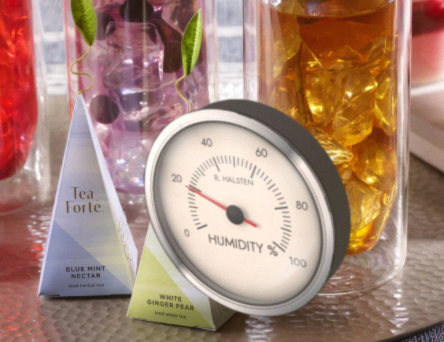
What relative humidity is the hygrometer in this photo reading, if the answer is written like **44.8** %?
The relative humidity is **20** %
